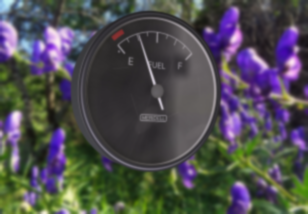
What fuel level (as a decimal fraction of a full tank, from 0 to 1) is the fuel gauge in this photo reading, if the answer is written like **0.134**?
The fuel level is **0.25**
